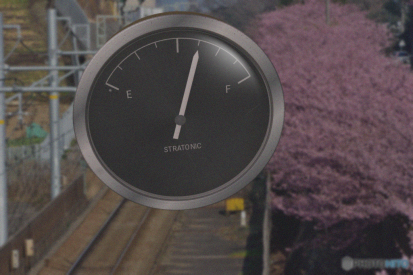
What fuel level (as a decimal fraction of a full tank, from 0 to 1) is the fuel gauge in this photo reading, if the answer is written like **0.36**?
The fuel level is **0.625**
